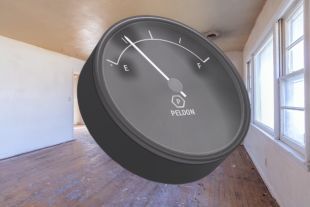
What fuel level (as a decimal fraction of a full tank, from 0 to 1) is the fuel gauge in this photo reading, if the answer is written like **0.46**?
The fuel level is **0.25**
